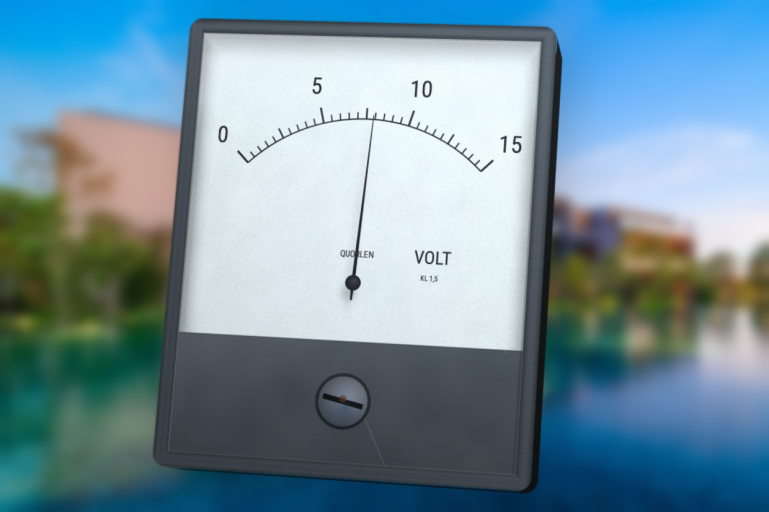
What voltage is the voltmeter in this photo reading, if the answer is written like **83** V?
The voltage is **8** V
